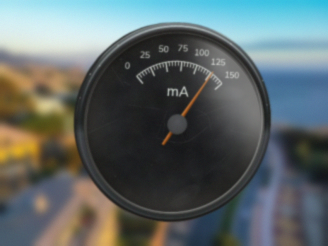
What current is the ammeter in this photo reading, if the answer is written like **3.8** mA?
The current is **125** mA
